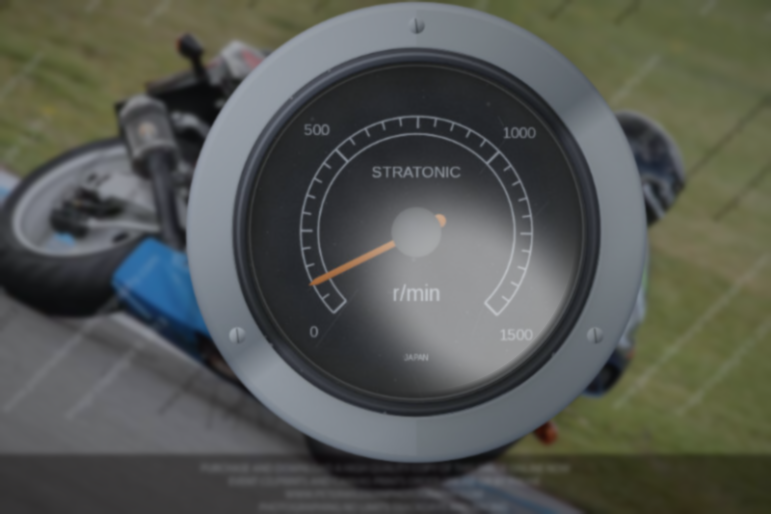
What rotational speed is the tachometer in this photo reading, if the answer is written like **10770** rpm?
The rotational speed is **100** rpm
